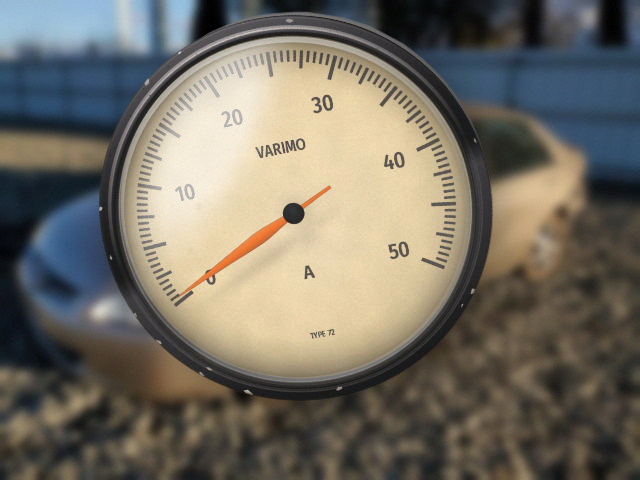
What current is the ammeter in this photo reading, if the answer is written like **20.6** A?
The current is **0.5** A
